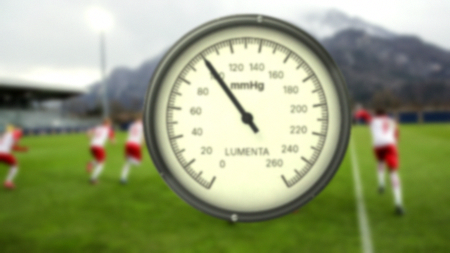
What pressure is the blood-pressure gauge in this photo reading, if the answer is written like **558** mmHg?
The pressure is **100** mmHg
